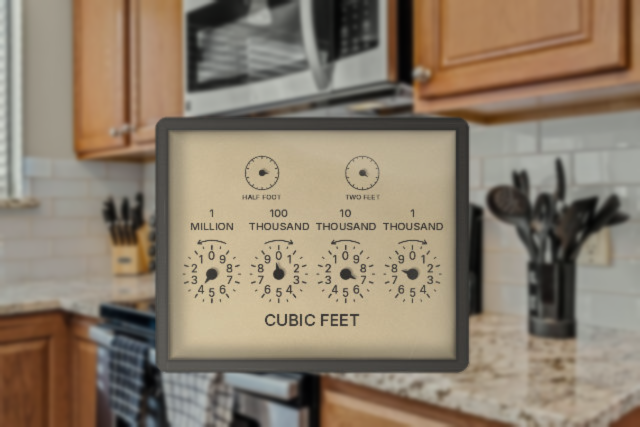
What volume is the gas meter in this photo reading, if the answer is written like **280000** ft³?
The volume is **396800** ft³
